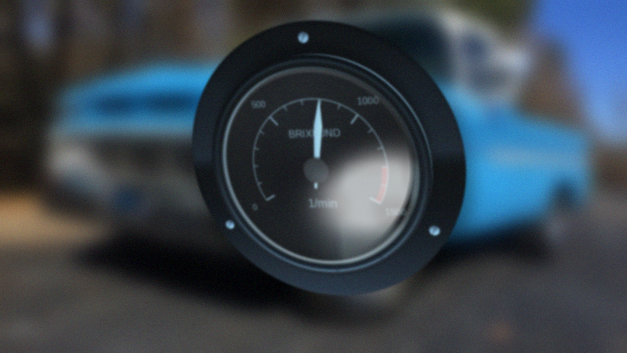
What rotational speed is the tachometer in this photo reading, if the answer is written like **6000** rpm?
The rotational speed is **800** rpm
